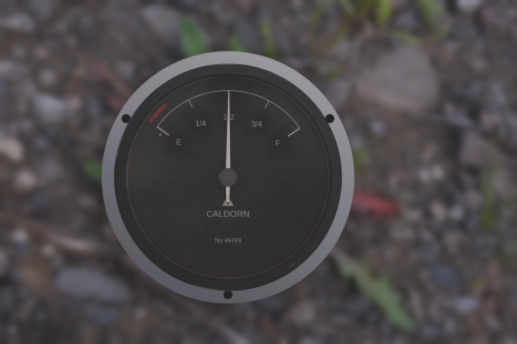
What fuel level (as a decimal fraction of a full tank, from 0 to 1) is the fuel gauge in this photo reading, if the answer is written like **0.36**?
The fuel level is **0.5**
